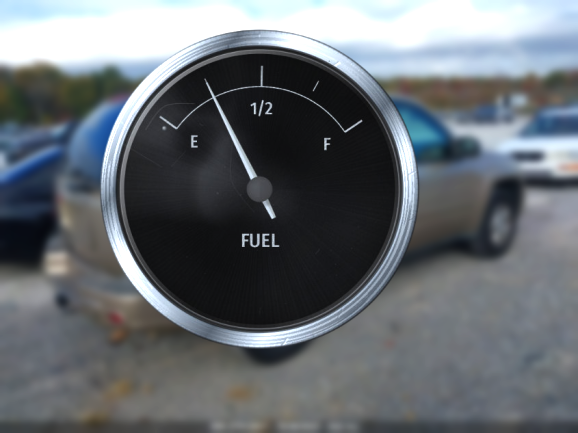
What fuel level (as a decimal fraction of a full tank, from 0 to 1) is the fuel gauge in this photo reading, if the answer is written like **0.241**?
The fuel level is **0.25**
